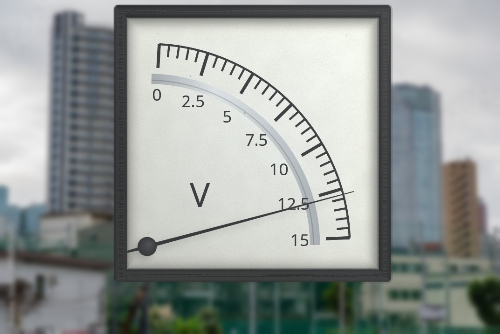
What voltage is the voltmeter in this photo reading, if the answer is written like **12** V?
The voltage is **12.75** V
